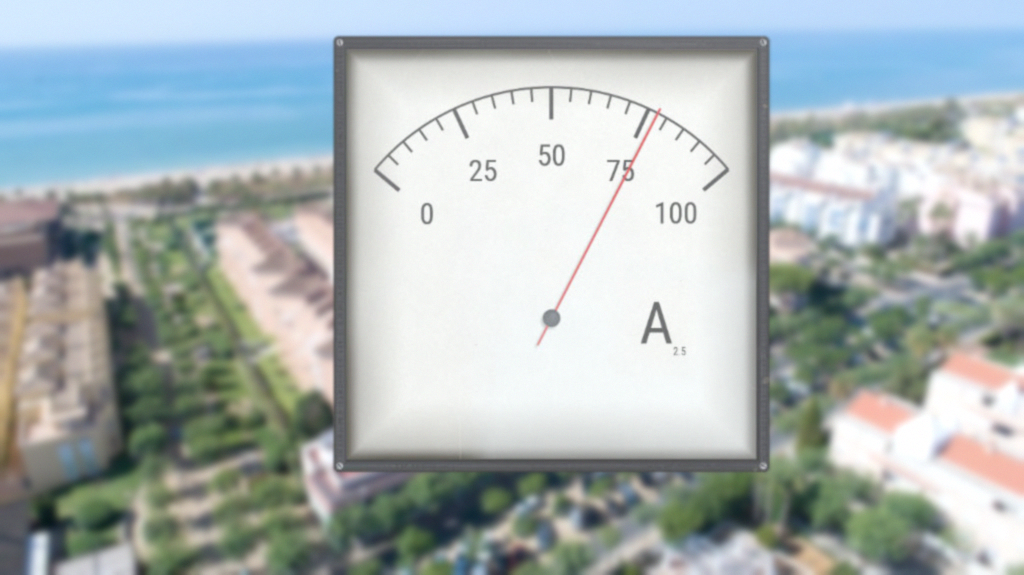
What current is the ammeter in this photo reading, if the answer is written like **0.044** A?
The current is **77.5** A
